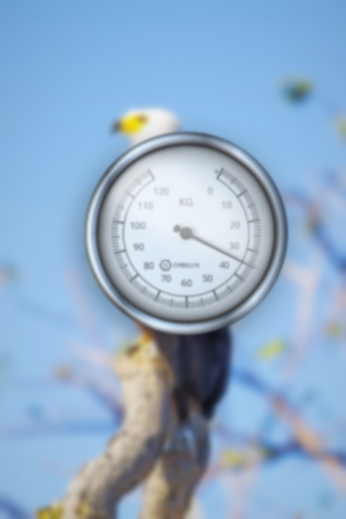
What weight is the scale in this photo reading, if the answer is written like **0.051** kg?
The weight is **35** kg
